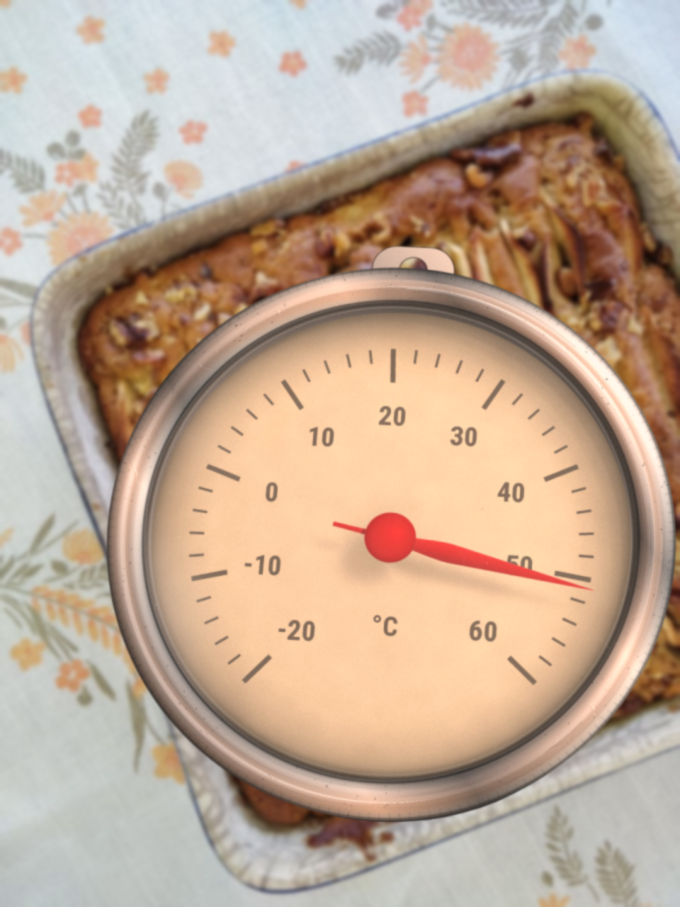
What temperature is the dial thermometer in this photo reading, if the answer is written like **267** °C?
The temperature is **51** °C
